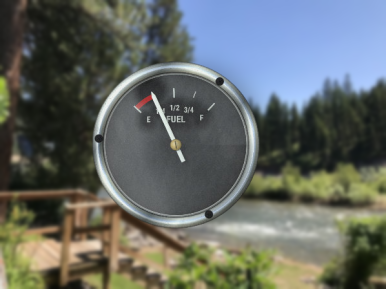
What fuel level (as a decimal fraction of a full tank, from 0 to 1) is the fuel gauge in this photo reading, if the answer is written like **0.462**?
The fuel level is **0.25**
